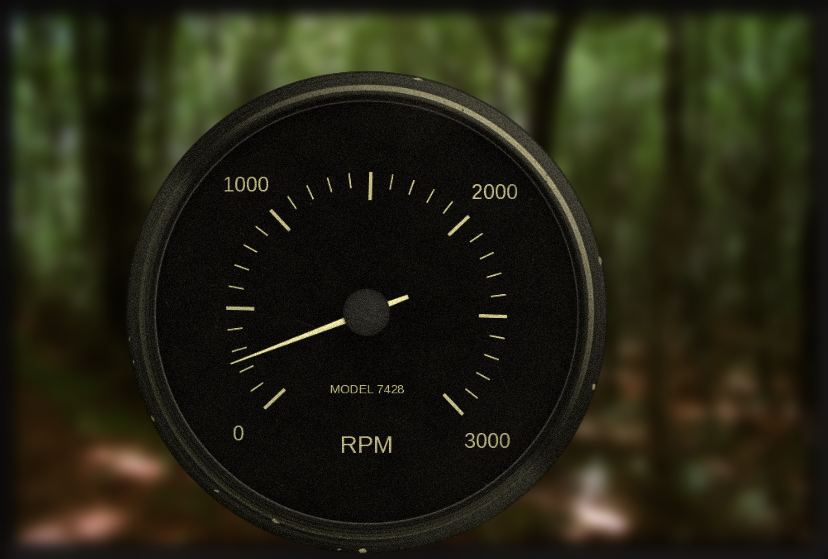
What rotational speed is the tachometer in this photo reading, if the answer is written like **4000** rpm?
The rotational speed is **250** rpm
